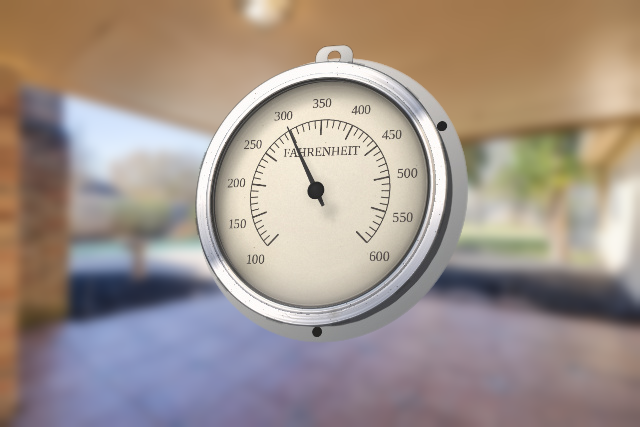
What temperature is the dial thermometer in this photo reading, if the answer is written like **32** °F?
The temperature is **300** °F
